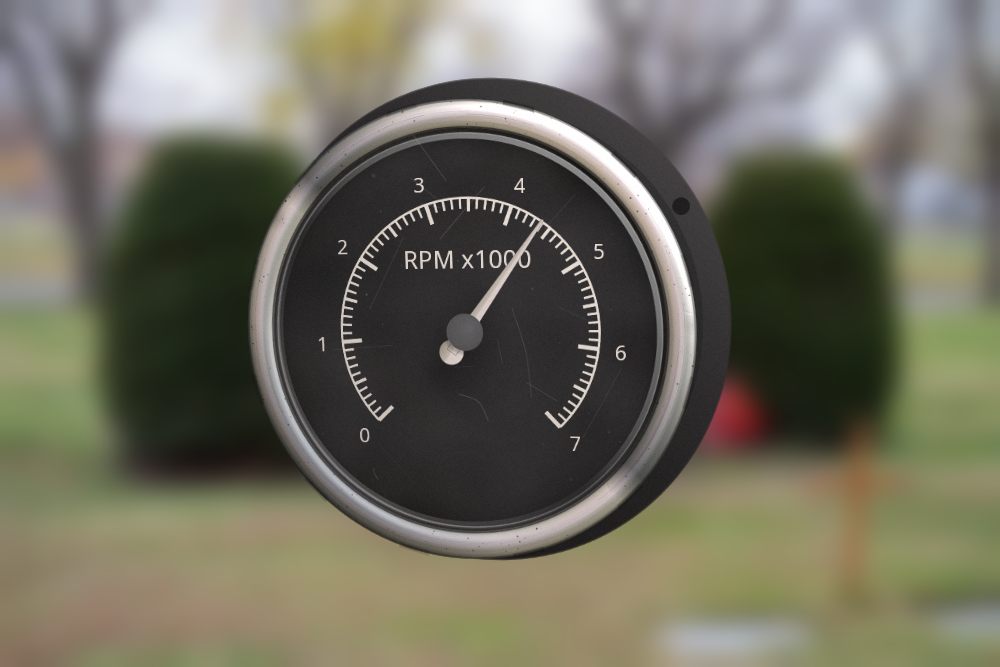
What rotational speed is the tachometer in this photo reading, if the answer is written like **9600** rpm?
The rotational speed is **4400** rpm
